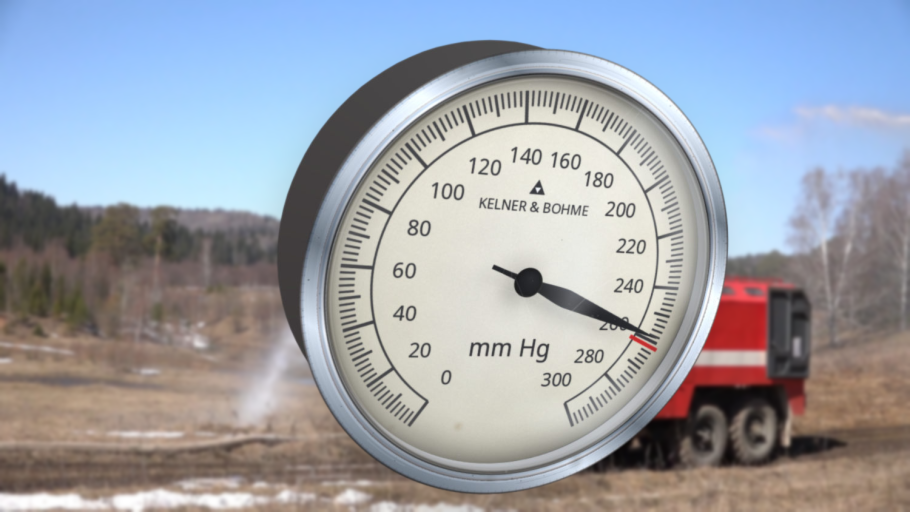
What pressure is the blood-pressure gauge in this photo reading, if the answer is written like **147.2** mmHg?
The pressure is **258** mmHg
